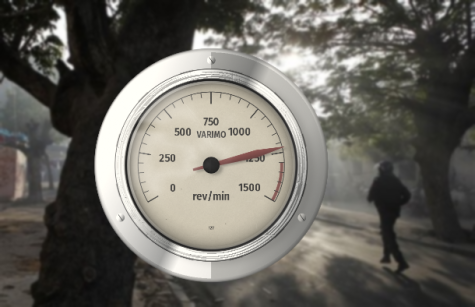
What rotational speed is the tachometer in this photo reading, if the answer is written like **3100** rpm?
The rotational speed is **1225** rpm
